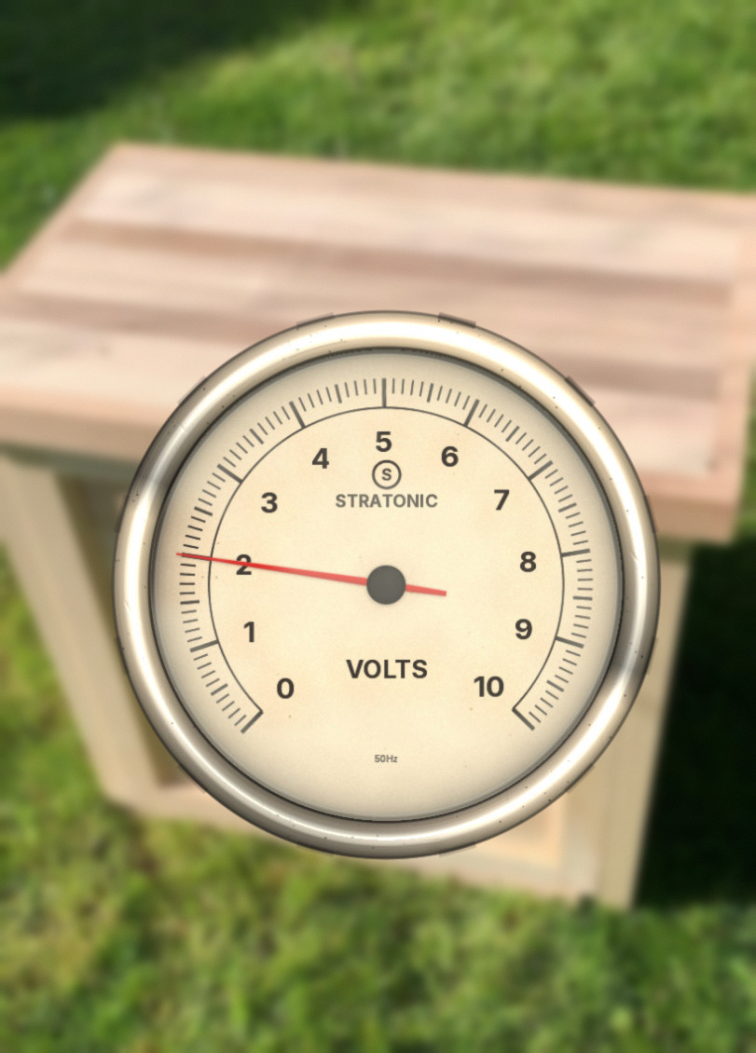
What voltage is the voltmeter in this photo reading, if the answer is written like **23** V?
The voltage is **2** V
